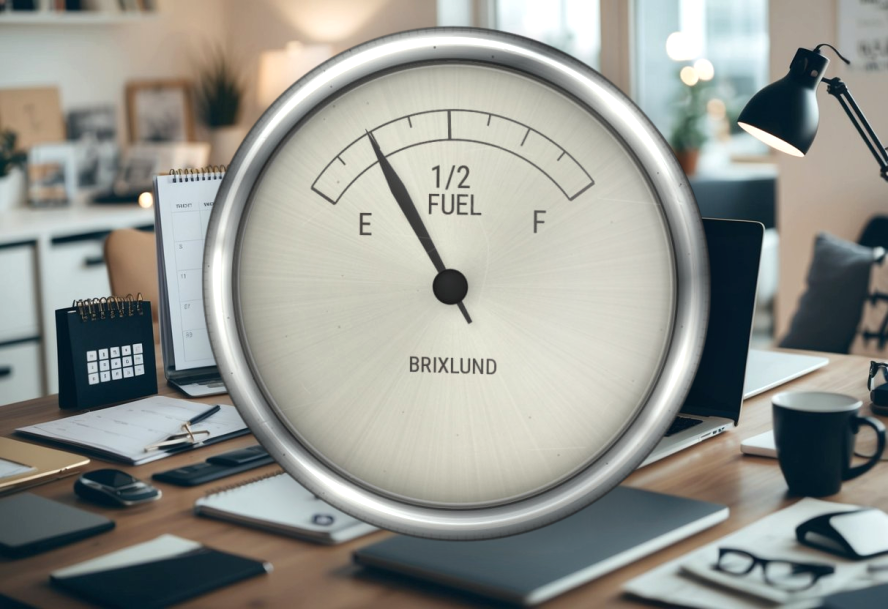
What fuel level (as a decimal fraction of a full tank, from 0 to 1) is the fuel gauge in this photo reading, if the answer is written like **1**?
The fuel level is **0.25**
